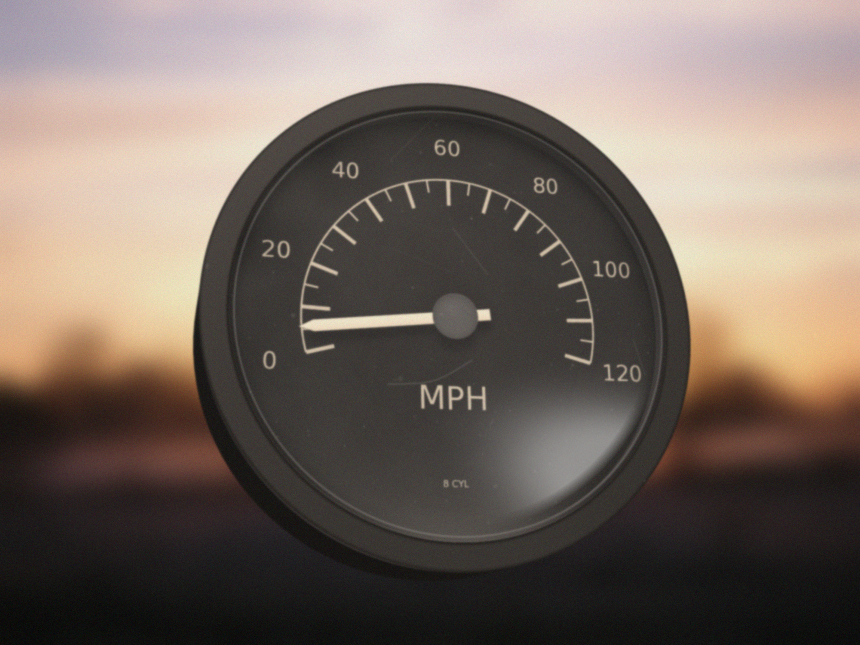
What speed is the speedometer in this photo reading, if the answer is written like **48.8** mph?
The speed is **5** mph
